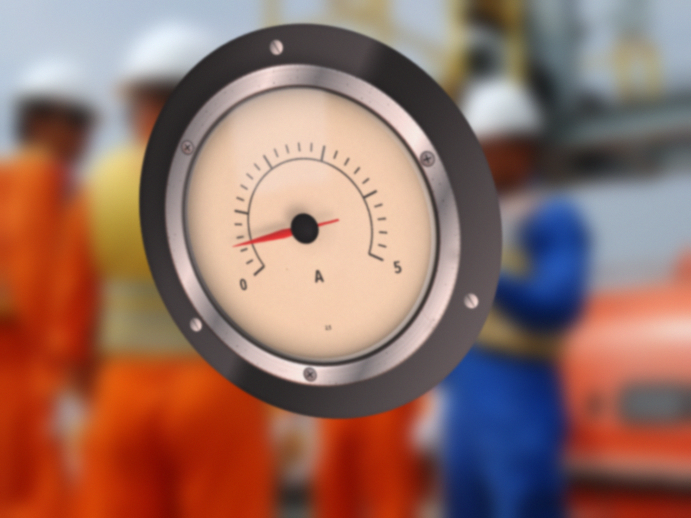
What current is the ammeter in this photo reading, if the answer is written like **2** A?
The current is **0.5** A
